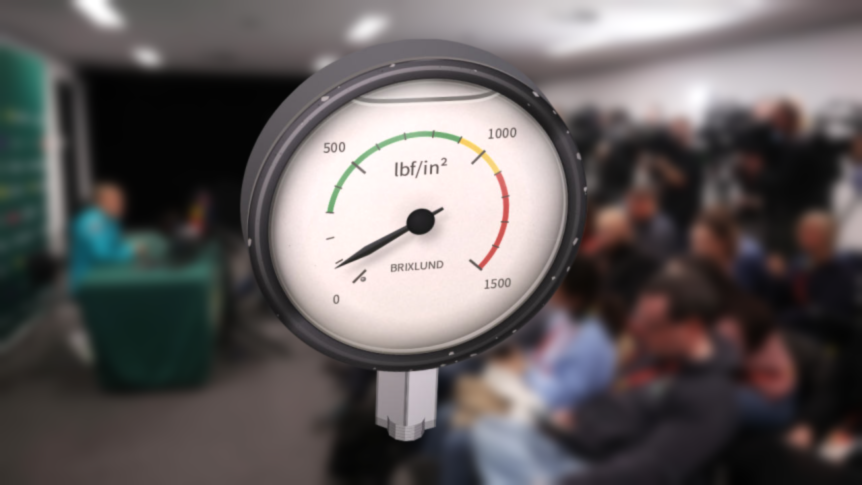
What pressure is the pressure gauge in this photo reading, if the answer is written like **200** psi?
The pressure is **100** psi
